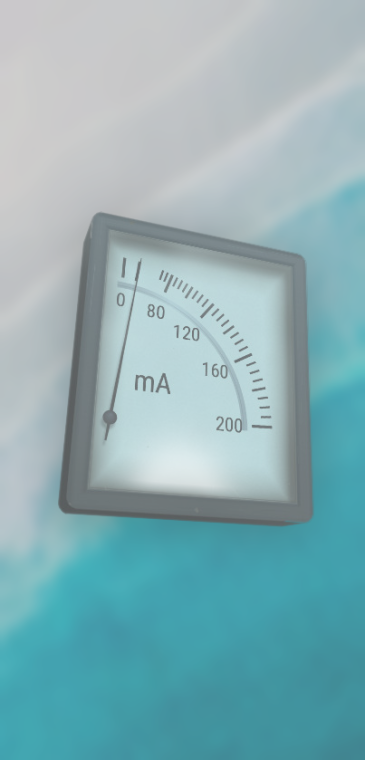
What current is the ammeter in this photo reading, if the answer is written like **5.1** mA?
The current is **40** mA
